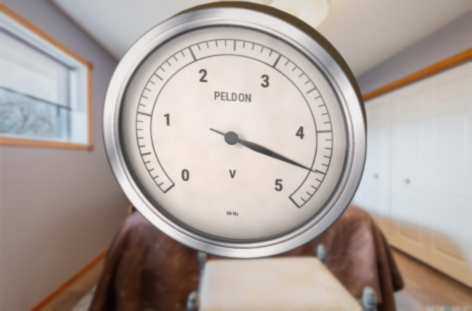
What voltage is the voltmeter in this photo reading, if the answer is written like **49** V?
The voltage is **4.5** V
